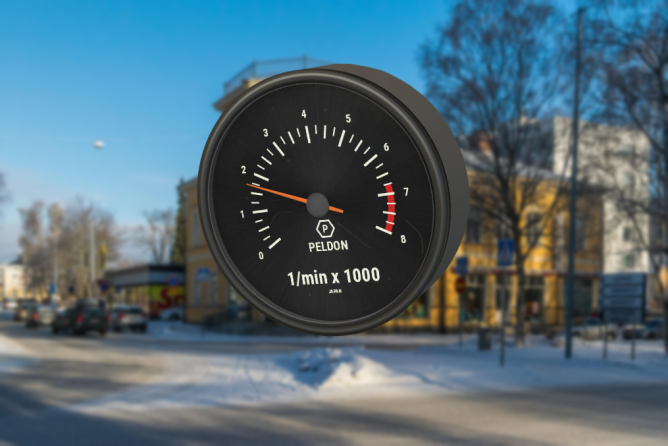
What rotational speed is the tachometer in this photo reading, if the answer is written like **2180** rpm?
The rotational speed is **1750** rpm
